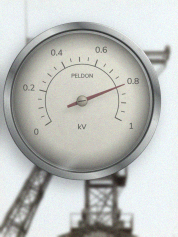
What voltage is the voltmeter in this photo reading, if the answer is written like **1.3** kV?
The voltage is **0.8** kV
